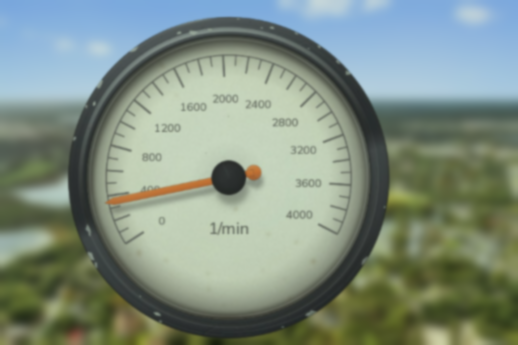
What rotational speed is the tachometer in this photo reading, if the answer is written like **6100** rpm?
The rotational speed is **350** rpm
